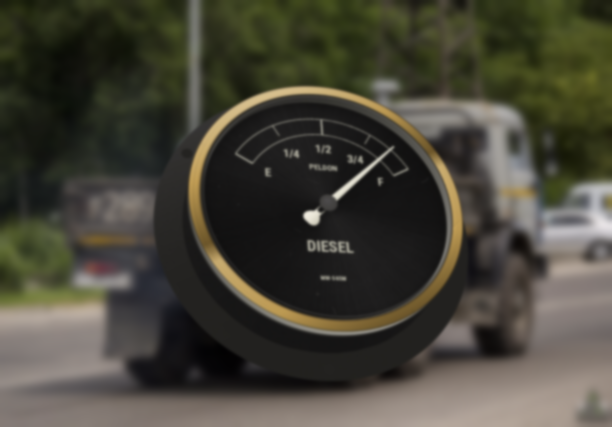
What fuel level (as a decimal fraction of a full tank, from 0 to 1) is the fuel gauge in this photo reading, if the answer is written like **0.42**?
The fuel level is **0.875**
